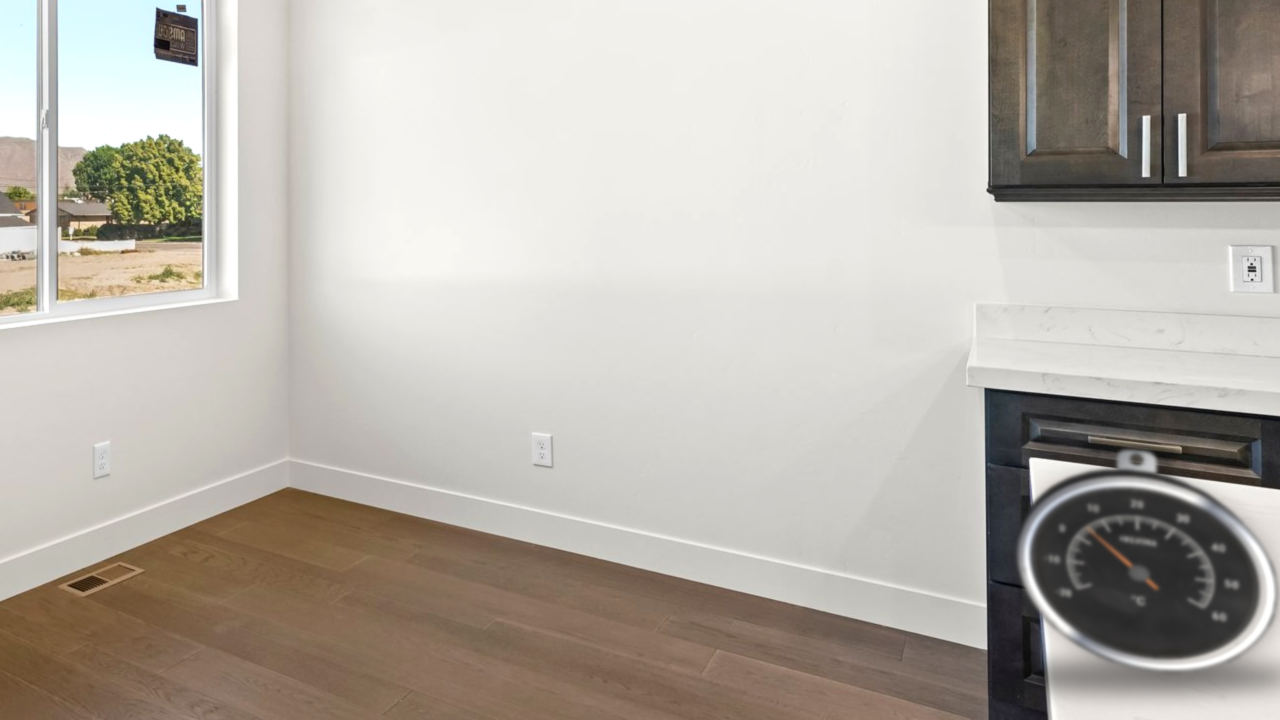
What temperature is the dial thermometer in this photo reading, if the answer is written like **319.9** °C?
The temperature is **5** °C
